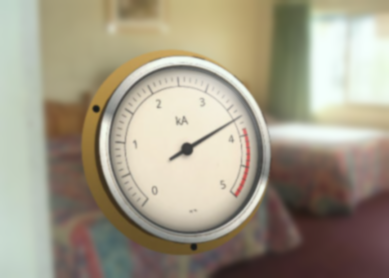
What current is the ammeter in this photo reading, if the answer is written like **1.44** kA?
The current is **3.7** kA
